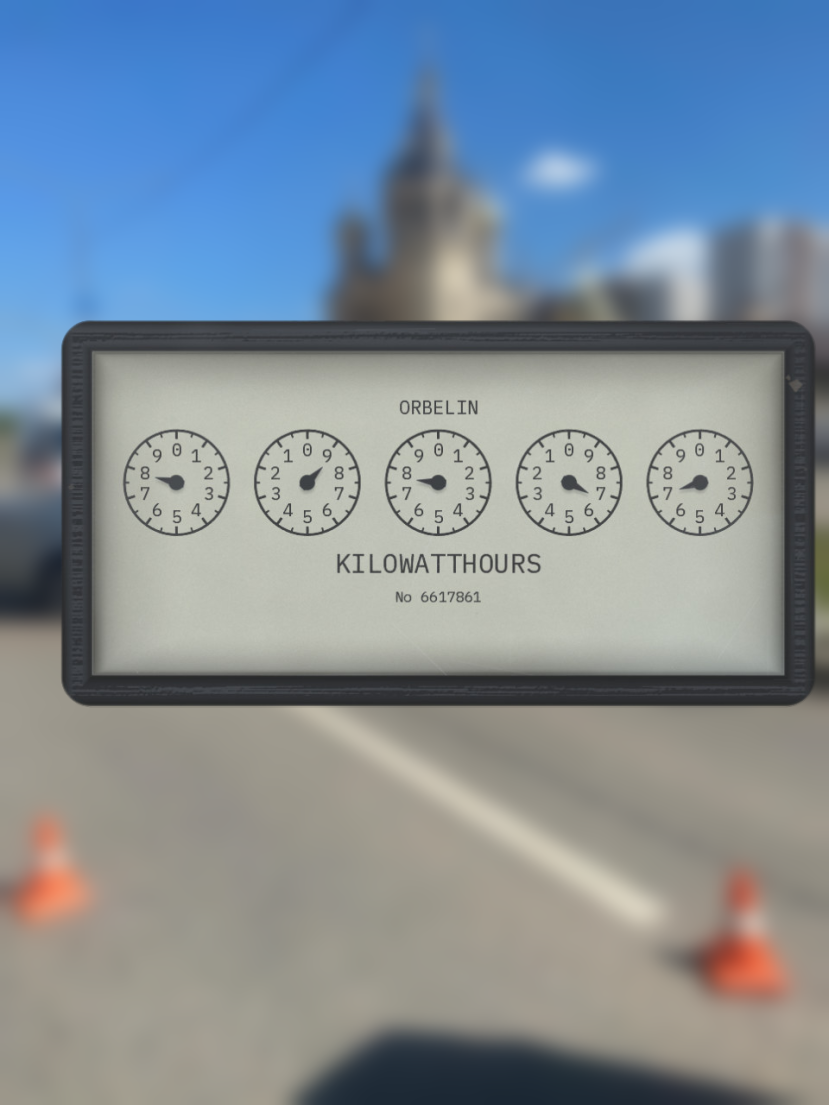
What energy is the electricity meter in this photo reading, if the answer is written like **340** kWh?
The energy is **78767** kWh
